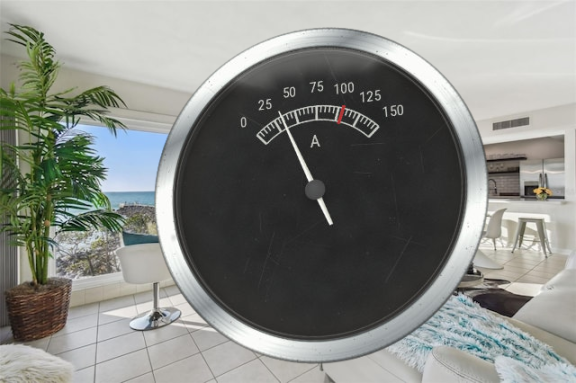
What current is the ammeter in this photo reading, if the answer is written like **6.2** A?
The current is **35** A
